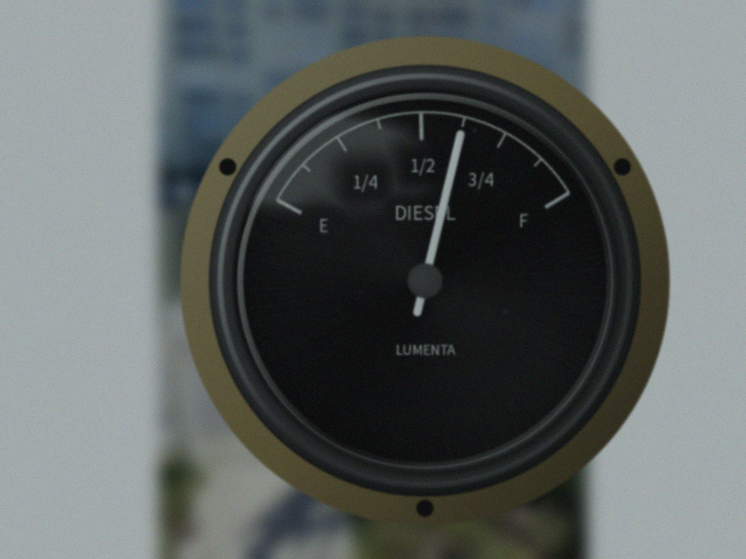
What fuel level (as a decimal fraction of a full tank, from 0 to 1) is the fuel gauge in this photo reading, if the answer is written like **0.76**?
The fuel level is **0.625**
